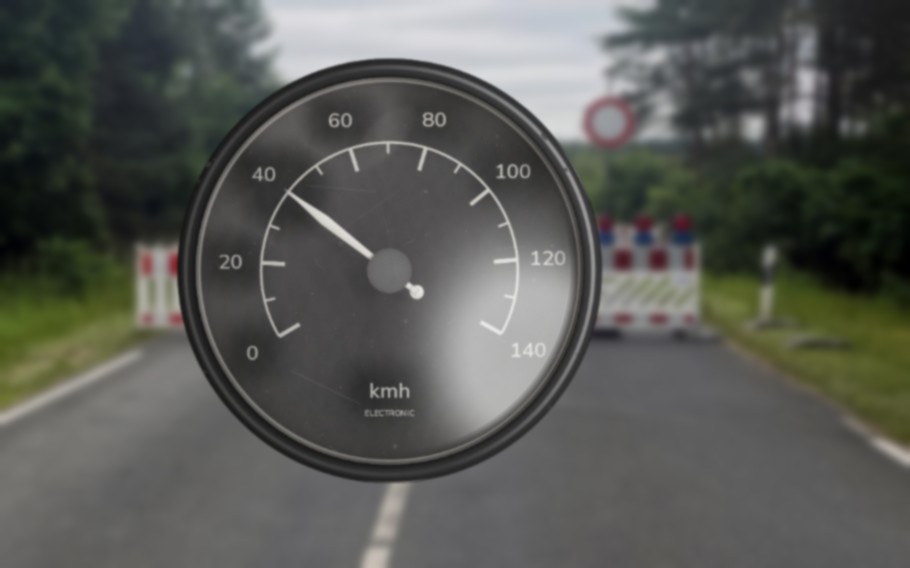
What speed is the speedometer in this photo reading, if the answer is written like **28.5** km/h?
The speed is **40** km/h
